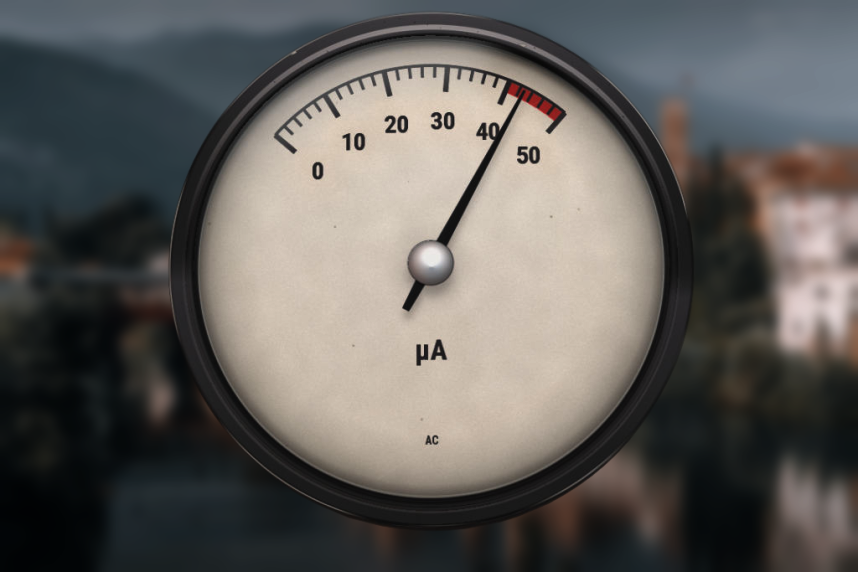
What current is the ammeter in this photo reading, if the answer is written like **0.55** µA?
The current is **43** µA
